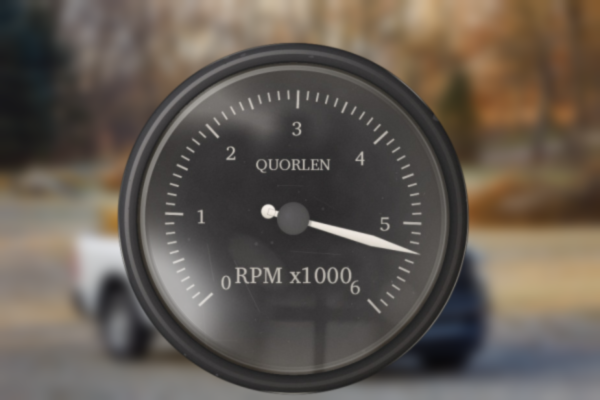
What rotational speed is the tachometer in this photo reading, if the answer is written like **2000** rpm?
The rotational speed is **5300** rpm
